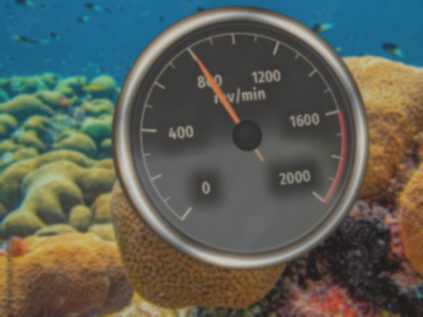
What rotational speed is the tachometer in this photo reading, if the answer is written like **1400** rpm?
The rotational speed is **800** rpm
